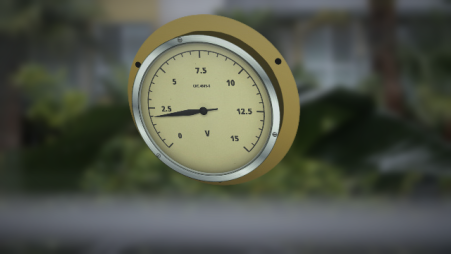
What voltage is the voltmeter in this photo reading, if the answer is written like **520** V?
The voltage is **2** V
